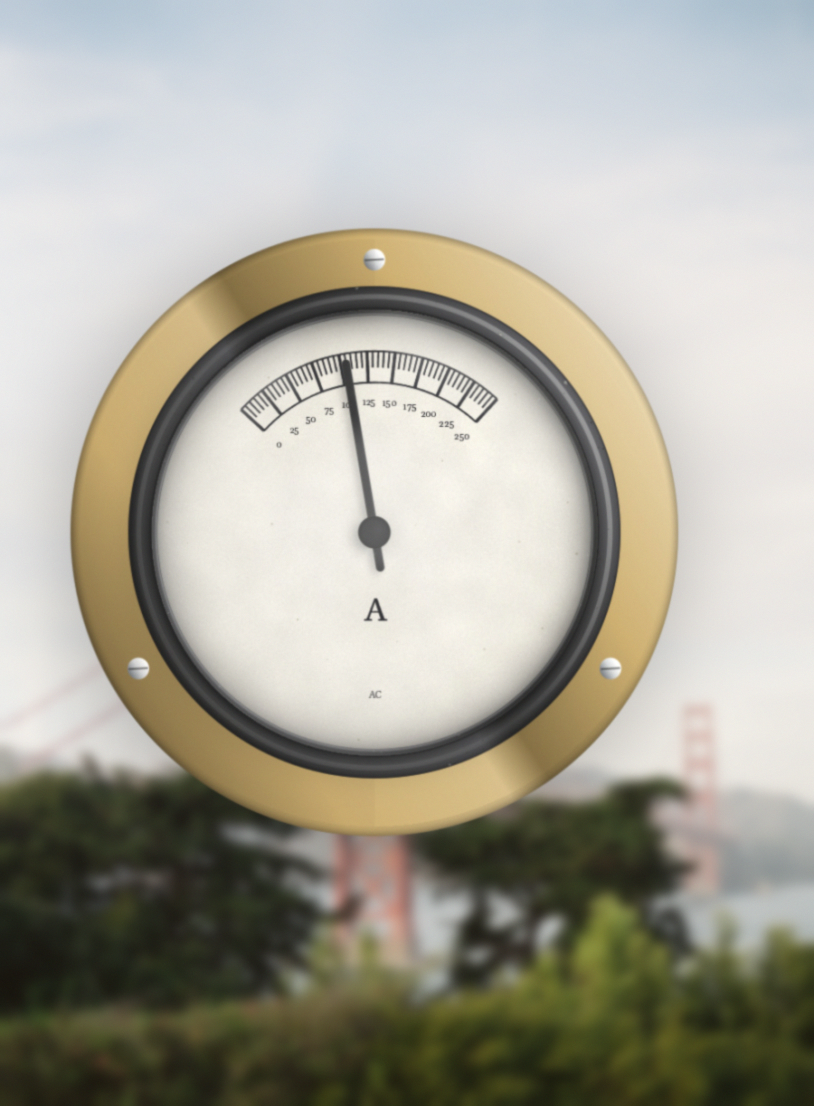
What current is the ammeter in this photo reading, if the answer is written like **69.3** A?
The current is **105** A
